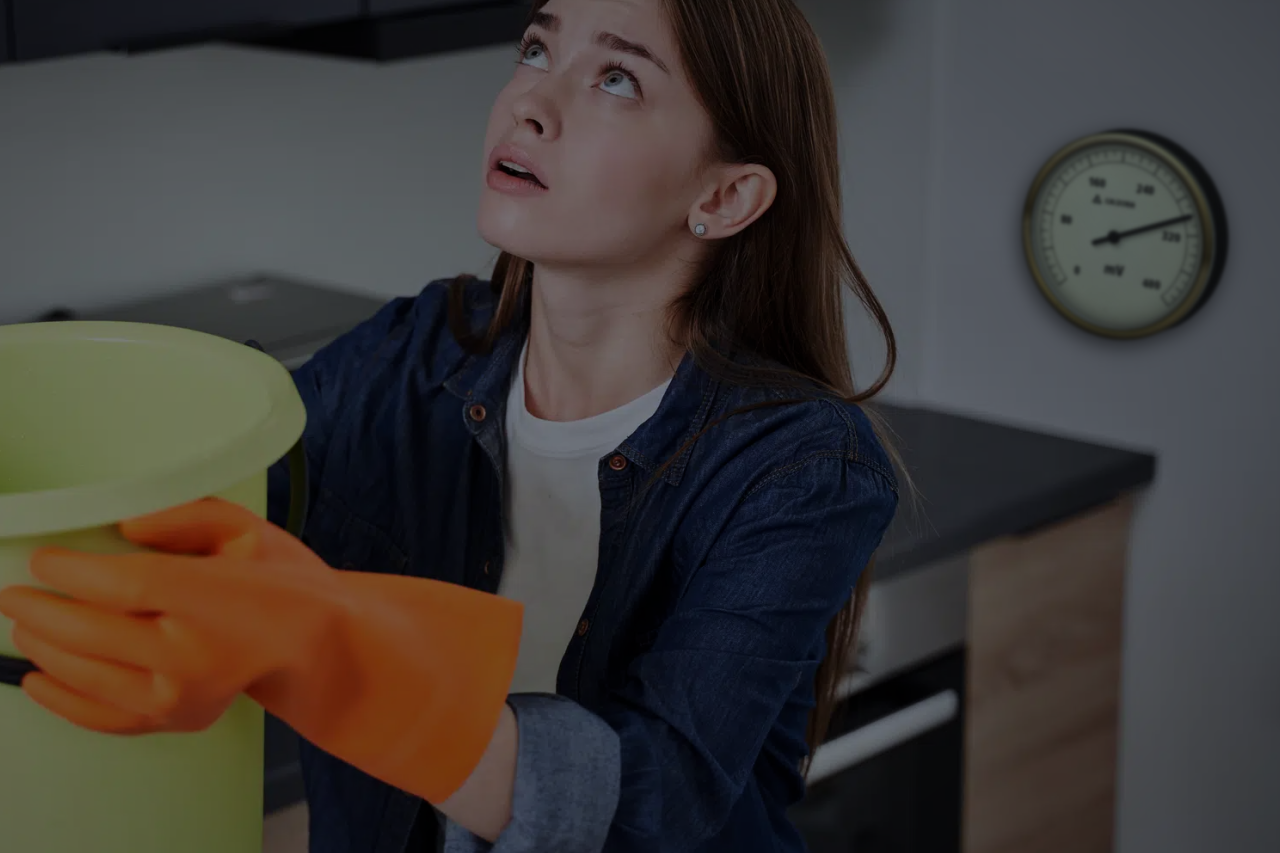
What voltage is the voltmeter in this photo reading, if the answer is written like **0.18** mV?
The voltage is **300** mV
